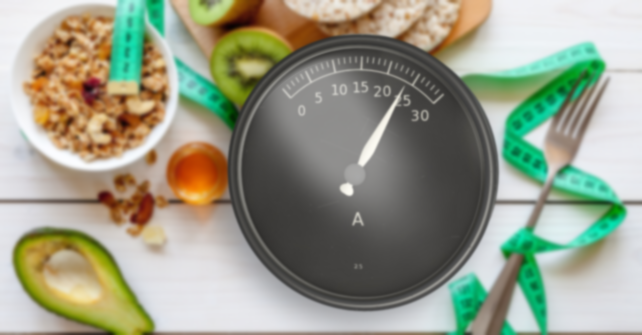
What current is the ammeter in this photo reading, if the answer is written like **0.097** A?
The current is **24** A
